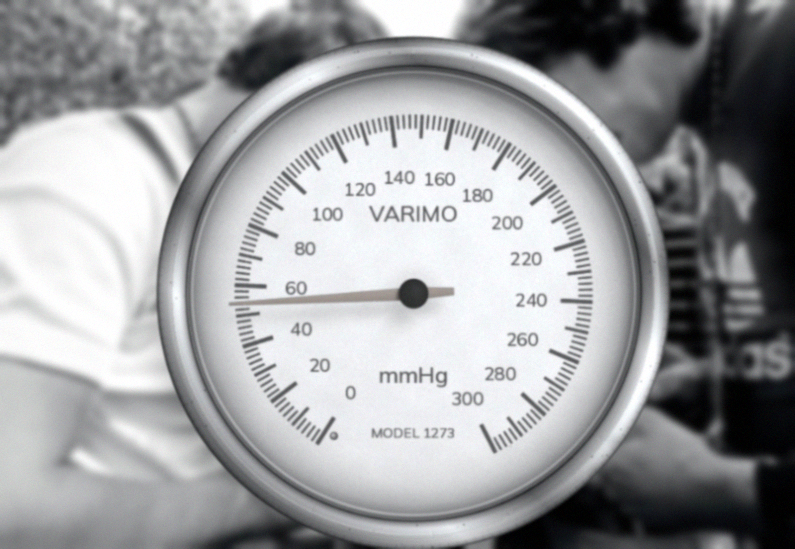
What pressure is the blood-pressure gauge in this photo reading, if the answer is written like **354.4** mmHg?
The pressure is **54** mmHg
